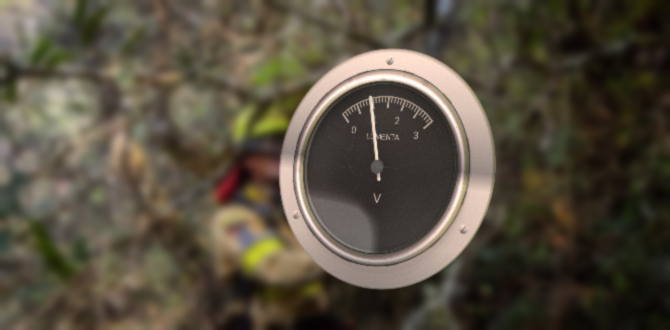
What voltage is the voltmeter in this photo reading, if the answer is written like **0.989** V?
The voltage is **1** V
